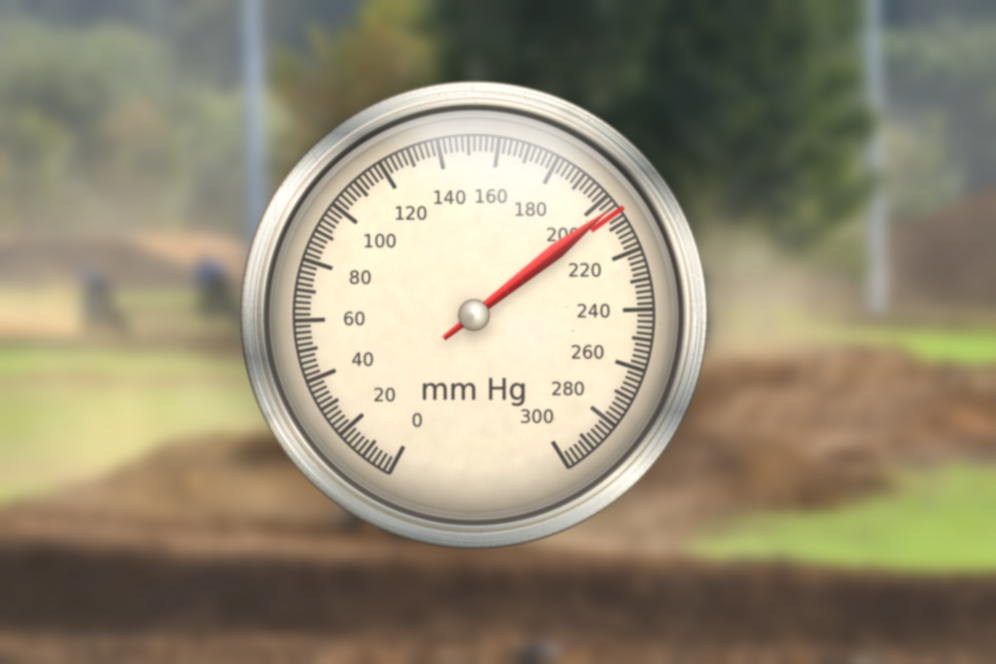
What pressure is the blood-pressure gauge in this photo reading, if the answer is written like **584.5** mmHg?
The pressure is **204** mmHg
